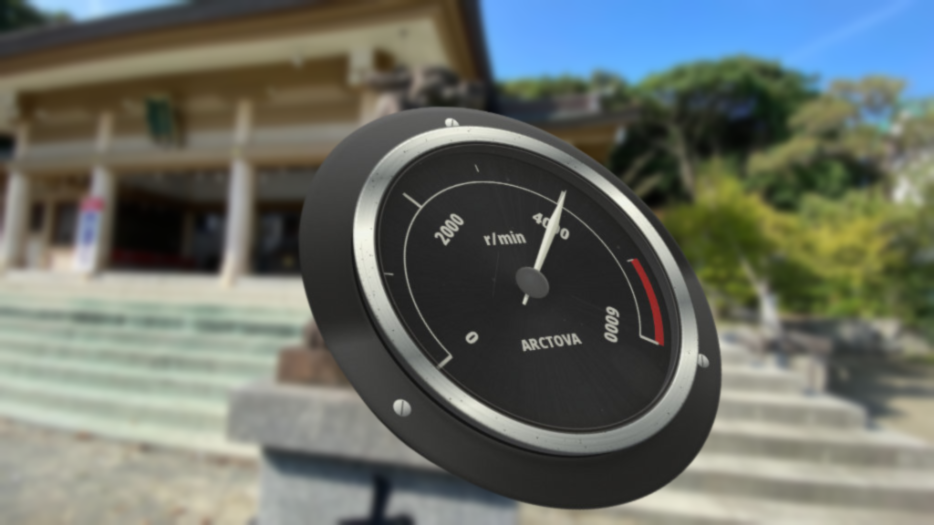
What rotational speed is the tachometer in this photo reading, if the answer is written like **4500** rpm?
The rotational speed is **4000** rpm
